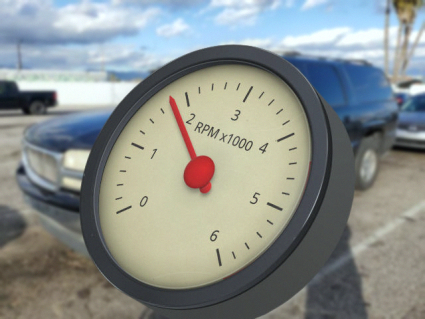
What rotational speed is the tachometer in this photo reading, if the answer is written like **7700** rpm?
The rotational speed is **1800** rpm
